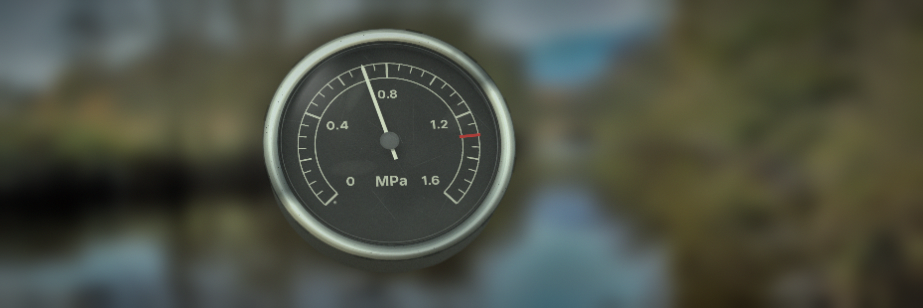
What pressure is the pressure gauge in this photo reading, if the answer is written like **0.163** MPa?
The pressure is **0.7** MPa
